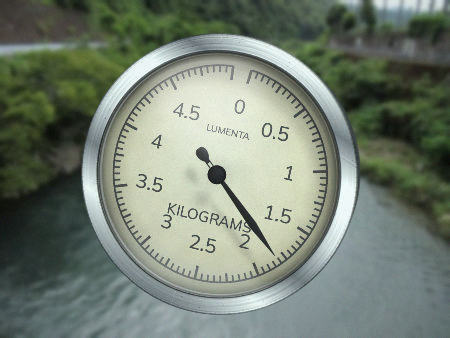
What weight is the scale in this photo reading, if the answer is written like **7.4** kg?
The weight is **1.8** kg
